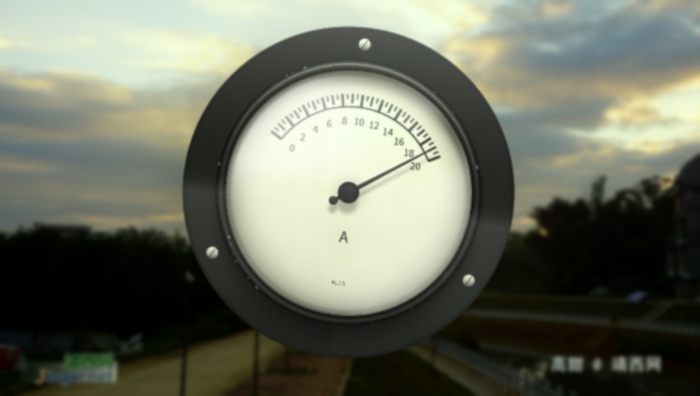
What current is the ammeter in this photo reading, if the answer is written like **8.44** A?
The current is **19** A
